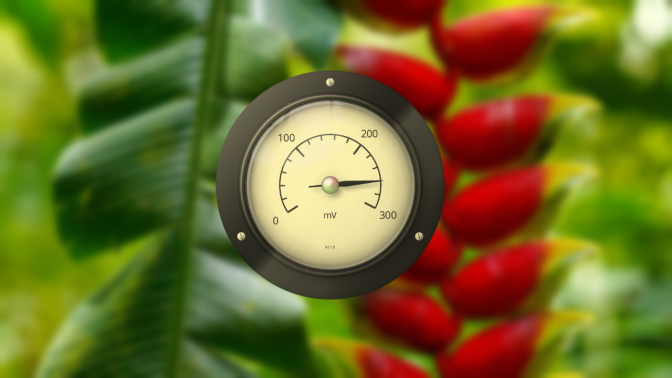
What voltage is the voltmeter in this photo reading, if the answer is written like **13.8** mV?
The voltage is **260** mV
